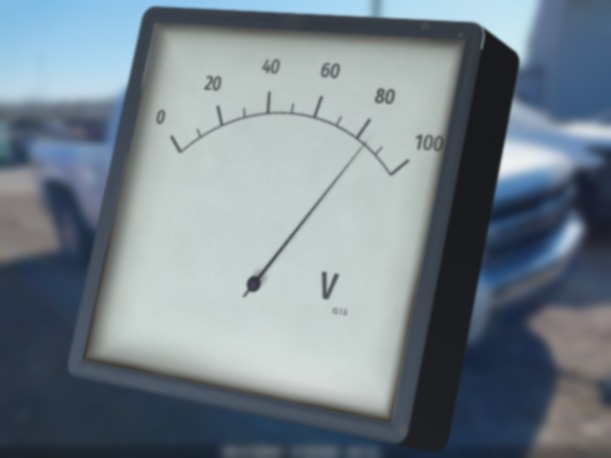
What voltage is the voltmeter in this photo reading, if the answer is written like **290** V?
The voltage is **85** V
